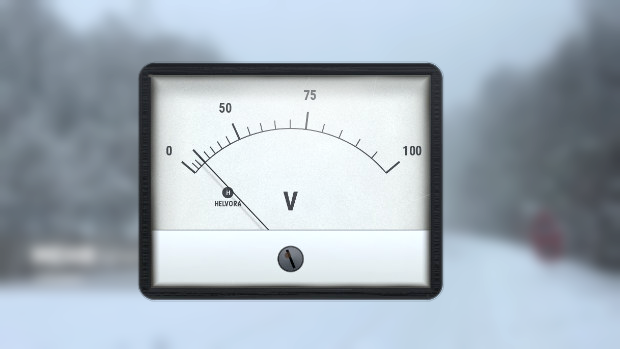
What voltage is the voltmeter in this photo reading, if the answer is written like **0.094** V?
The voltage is **25** V
